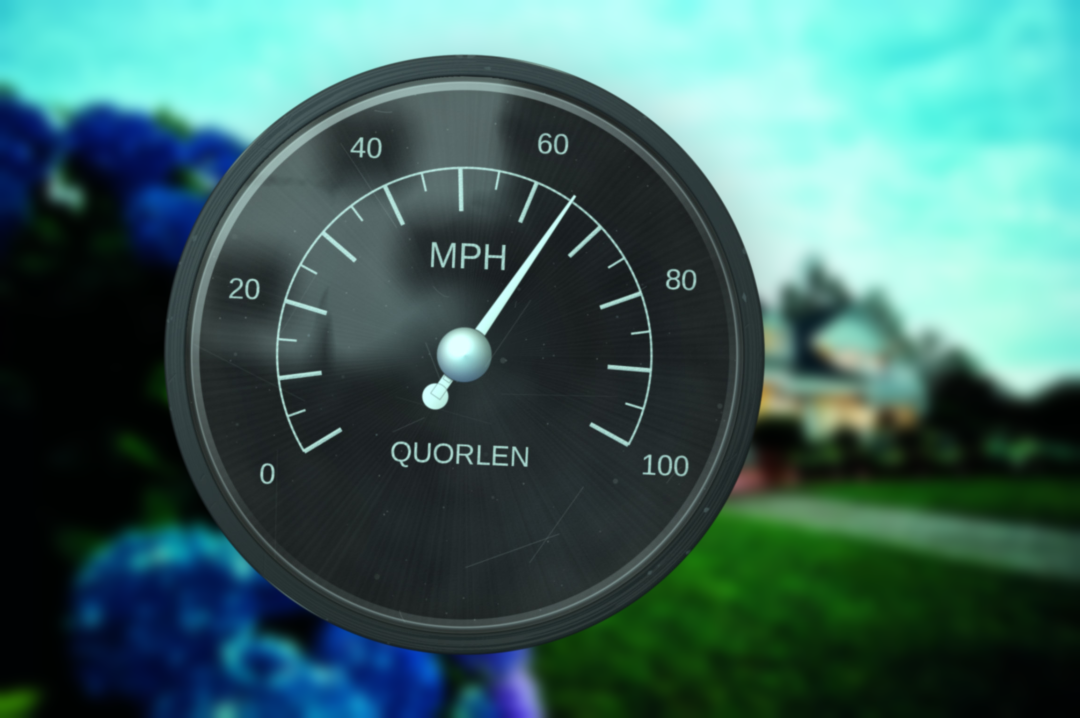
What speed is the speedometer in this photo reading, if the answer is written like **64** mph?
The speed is **65** mph
